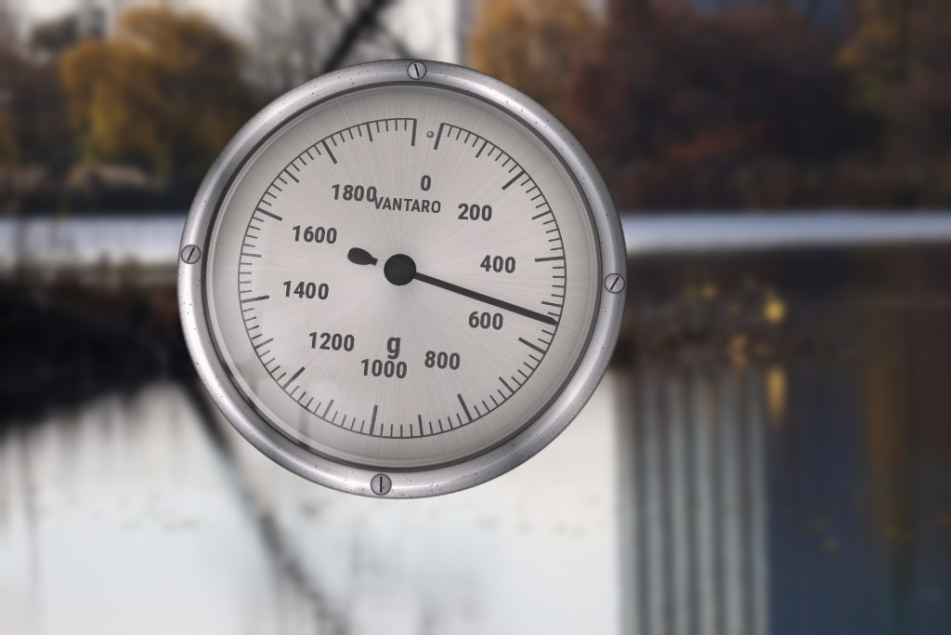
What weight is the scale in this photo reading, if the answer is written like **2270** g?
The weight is **540** g
